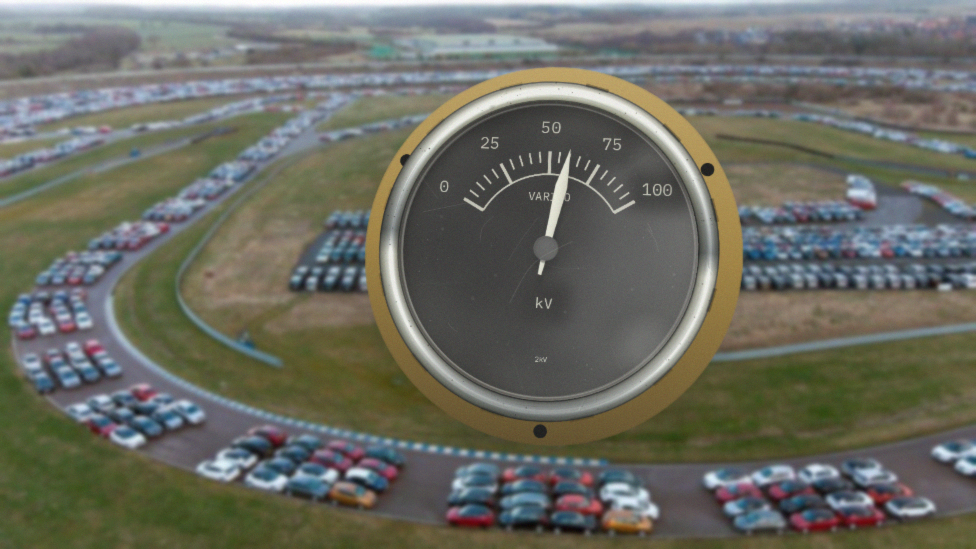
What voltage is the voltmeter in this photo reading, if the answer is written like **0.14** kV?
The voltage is **60** kV
